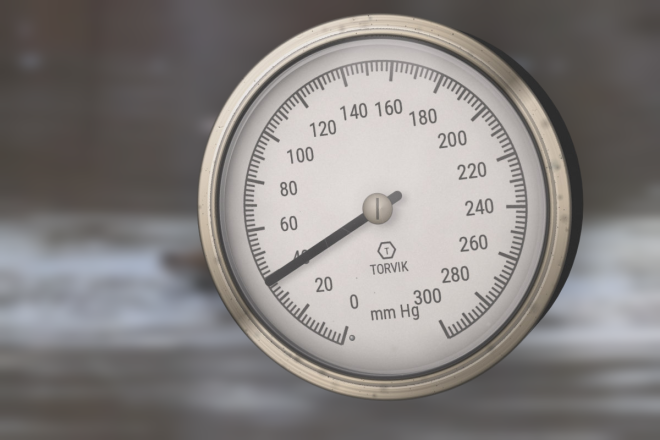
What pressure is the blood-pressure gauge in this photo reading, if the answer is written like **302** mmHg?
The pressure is **38** mmHg
